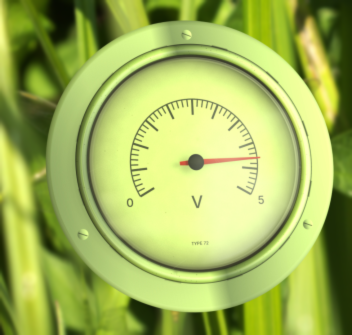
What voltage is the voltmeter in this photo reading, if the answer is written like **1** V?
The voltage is **4.3** V
